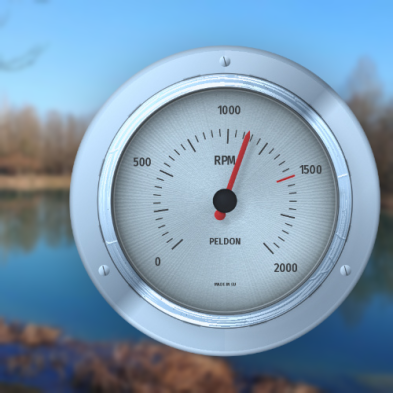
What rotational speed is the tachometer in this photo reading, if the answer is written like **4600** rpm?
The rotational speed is **1125** rpm
